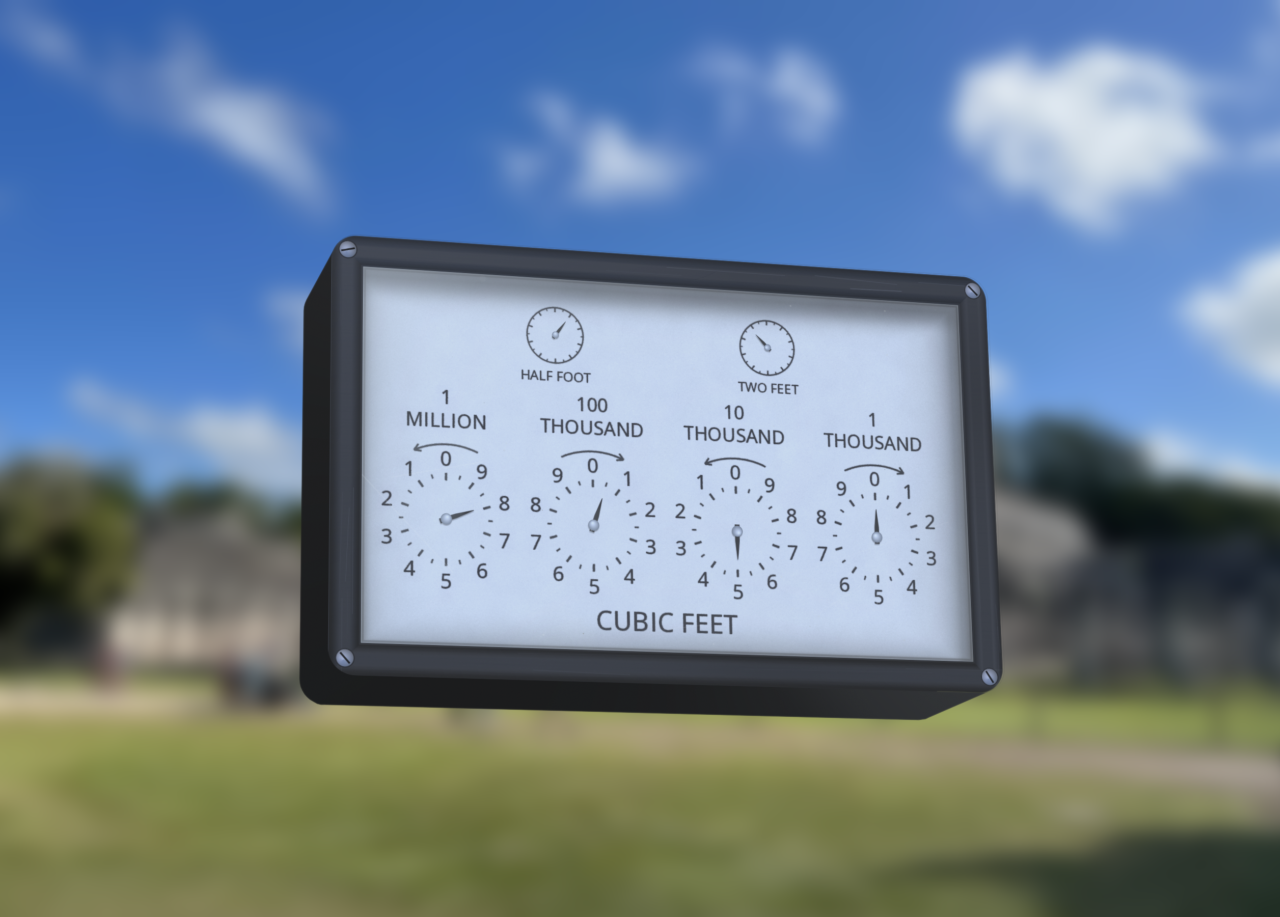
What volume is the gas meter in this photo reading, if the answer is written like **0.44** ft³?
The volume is **805000** ft³
